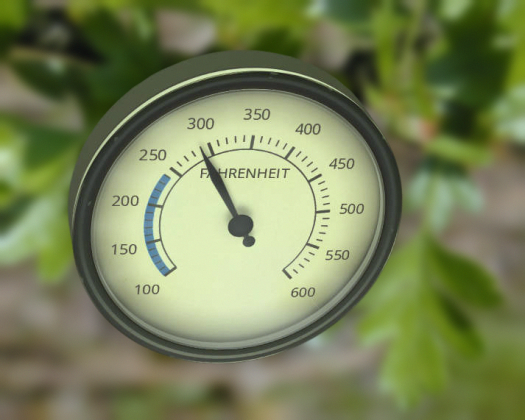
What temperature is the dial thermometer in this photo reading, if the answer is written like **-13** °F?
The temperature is **290** °F
